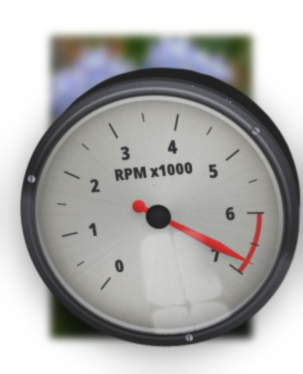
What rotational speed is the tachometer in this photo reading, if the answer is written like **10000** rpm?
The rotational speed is **6750** rpm
